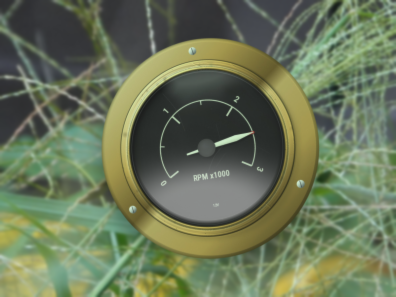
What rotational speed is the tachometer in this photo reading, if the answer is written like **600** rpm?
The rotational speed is **2500** rpm
